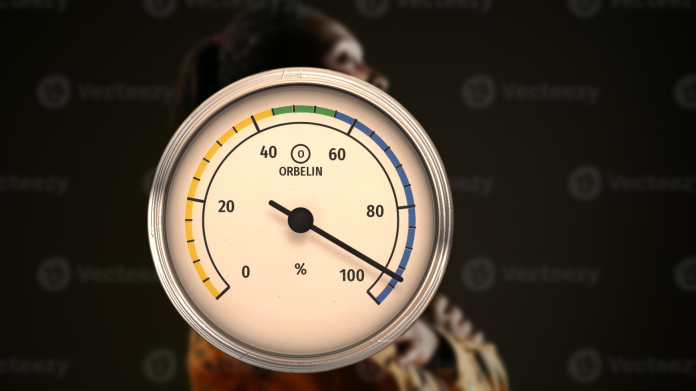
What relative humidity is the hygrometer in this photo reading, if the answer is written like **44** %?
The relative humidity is **94** %
